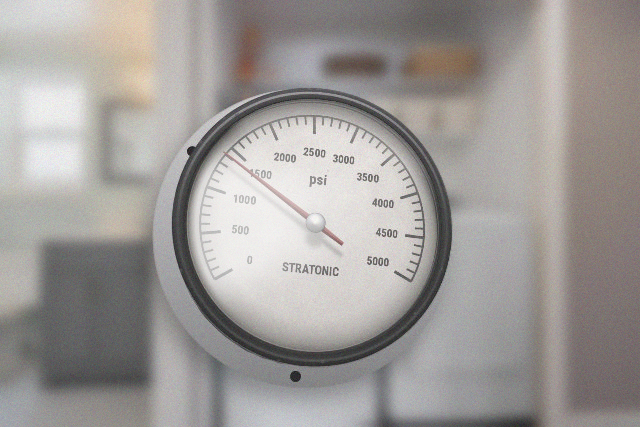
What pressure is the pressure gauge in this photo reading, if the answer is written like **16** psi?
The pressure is **1400** psi
